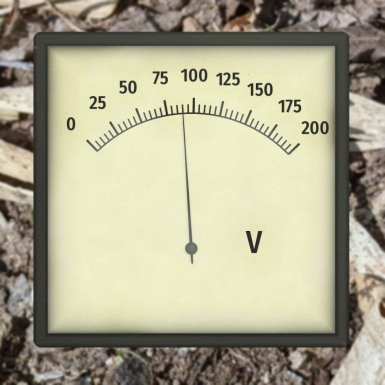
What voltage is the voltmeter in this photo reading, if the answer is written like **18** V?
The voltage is **90** V
